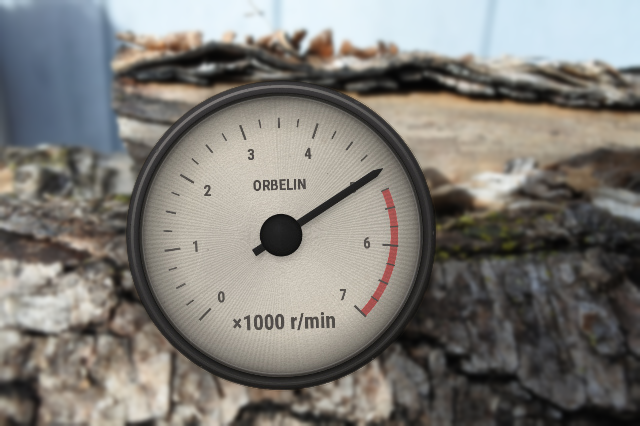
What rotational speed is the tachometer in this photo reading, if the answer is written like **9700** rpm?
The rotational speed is **5000** rpm
